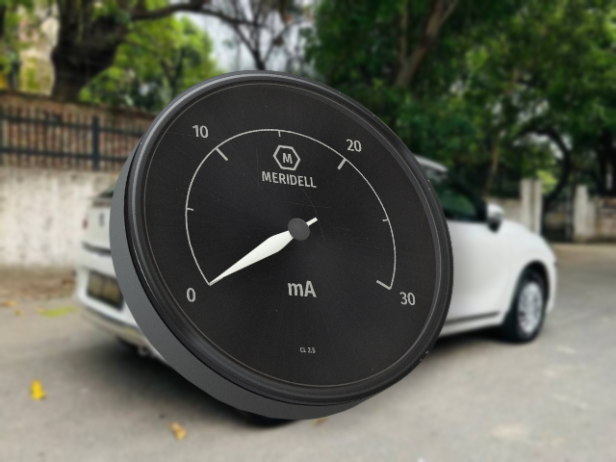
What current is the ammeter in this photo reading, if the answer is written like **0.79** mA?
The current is **0** mA
